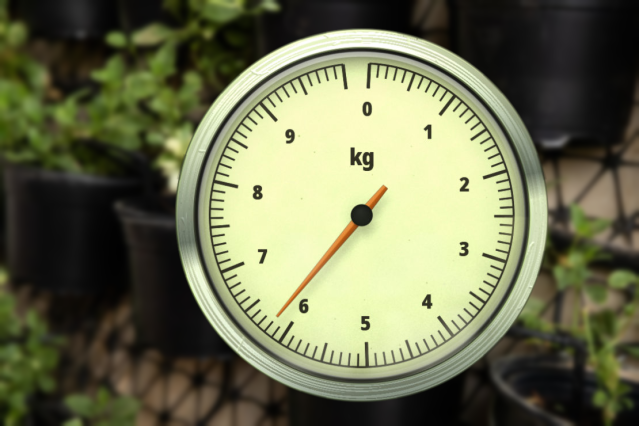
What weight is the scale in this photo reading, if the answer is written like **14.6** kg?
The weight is **6.2** kg
